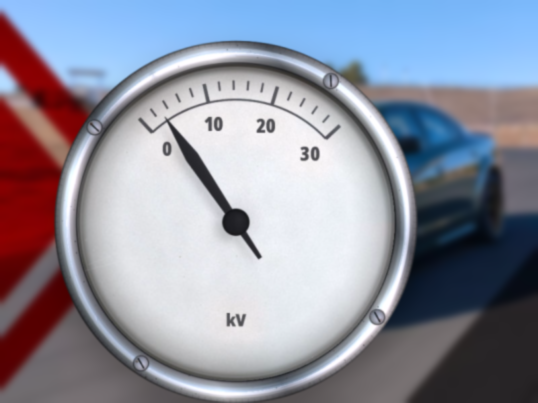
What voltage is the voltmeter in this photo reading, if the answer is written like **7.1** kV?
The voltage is **3** kV
